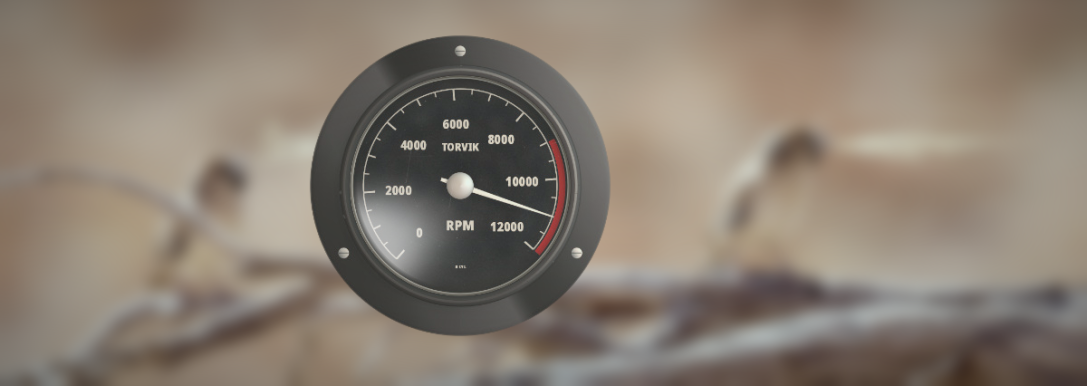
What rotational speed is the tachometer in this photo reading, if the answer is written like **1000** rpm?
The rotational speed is **11000** rpm
